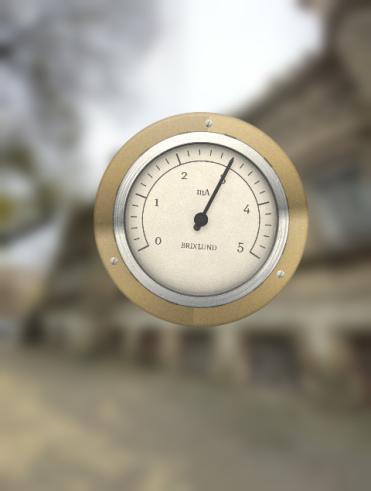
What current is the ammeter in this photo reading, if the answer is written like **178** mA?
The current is **3** mA
